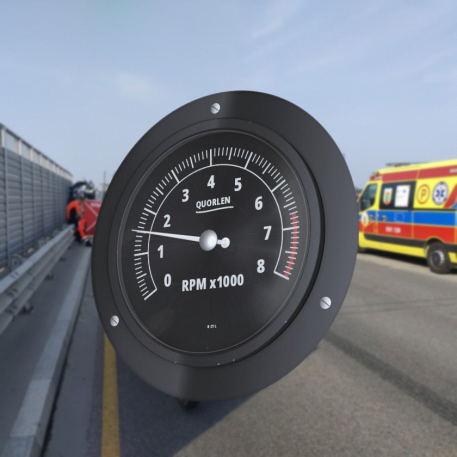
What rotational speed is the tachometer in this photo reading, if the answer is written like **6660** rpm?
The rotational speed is **1500** rpm
